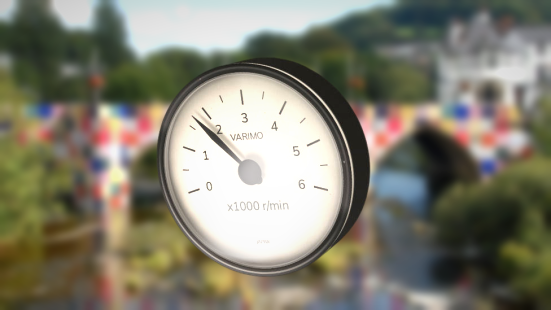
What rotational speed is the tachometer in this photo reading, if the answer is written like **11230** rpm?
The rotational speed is **1750** rpm
